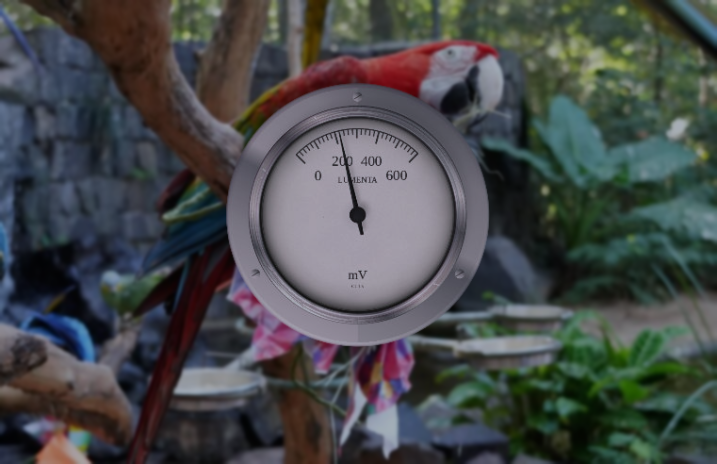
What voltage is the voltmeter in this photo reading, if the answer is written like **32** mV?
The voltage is **220** mV
